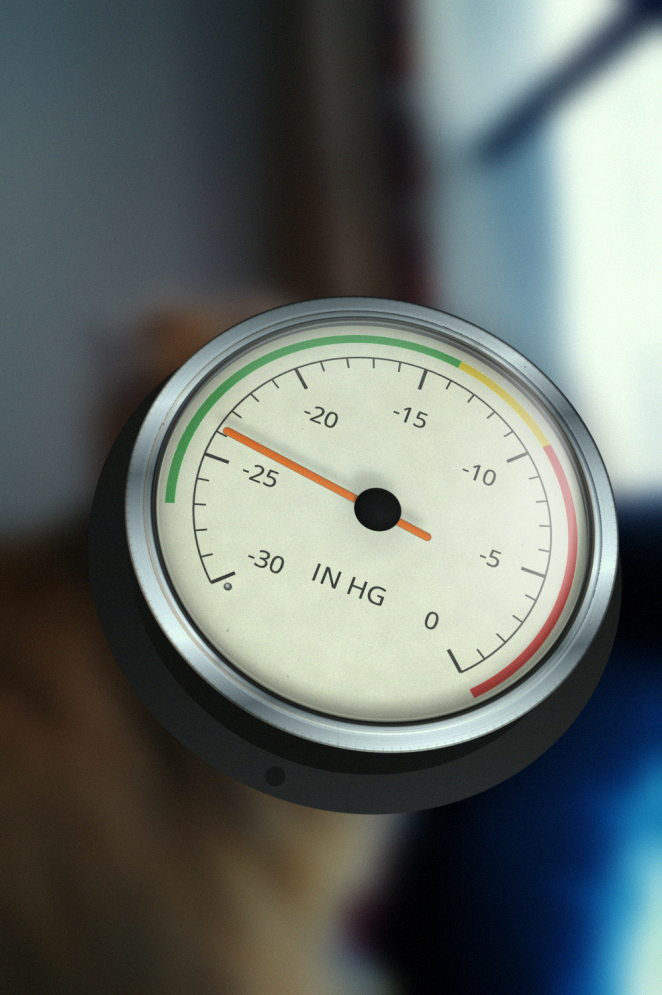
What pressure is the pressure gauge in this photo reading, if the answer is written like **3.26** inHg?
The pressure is **-24** inHg
